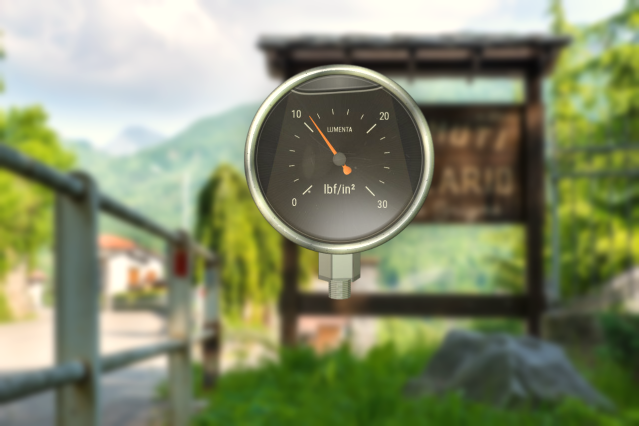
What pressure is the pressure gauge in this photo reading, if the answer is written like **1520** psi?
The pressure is **11** psi
